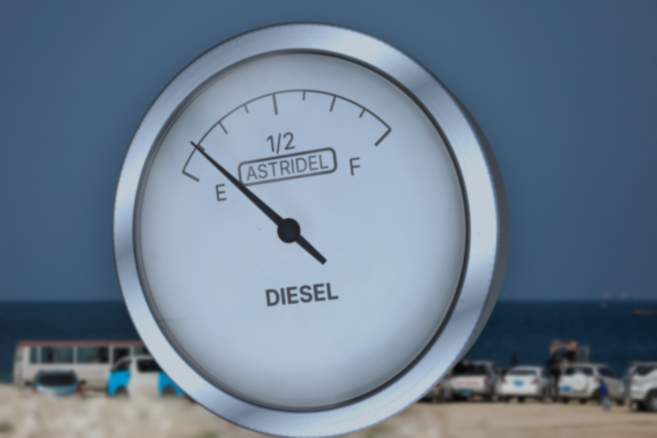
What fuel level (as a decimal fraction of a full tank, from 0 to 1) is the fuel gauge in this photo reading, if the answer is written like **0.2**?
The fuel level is **0.125**
